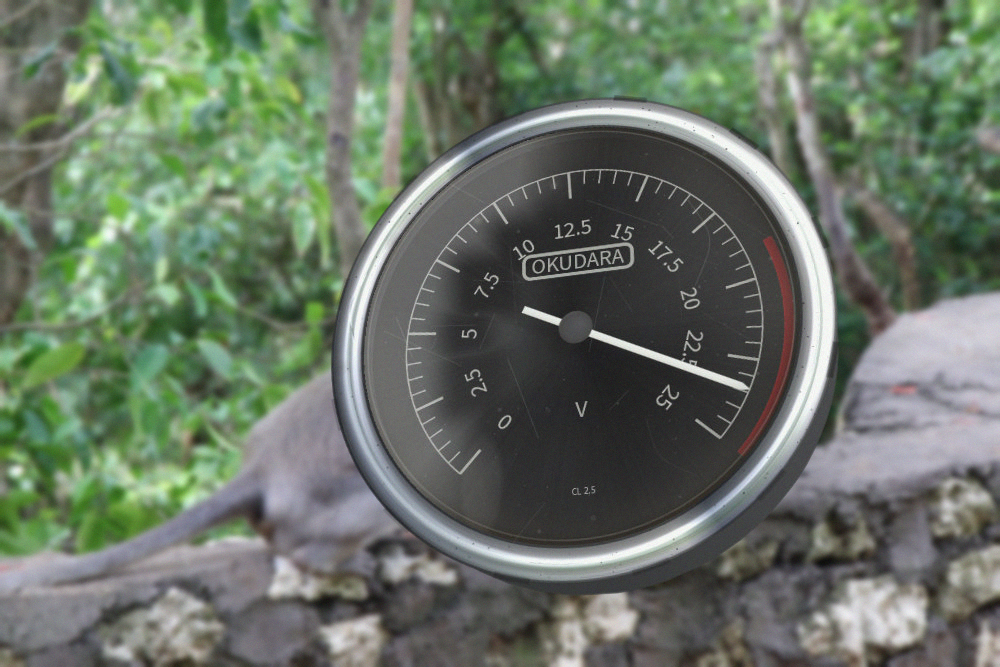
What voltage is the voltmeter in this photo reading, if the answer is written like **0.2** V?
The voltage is **23.5** V
